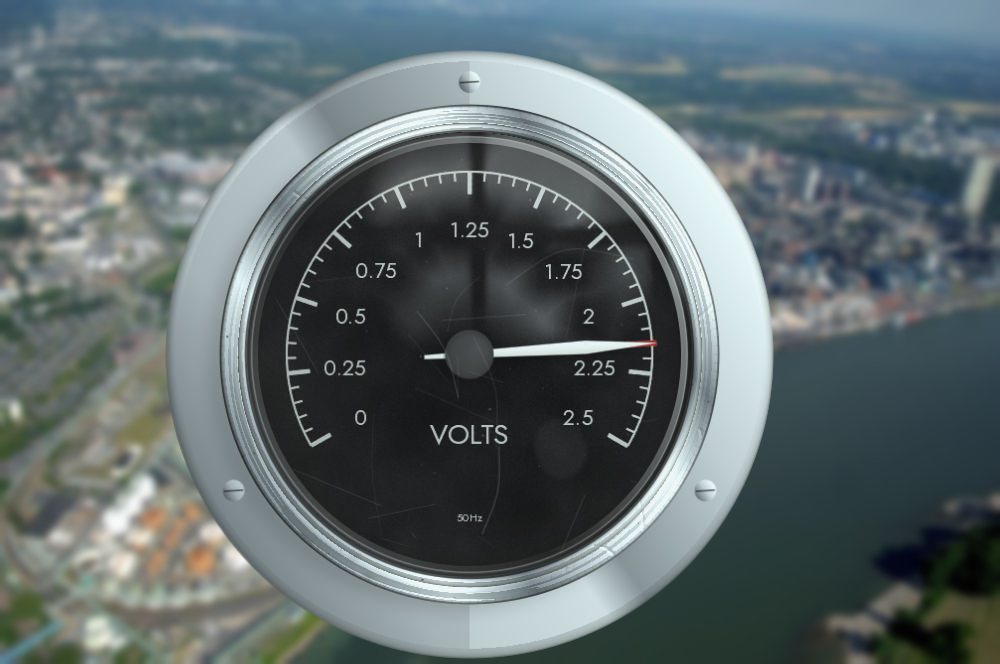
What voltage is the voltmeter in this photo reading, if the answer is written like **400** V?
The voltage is **2.15** V
